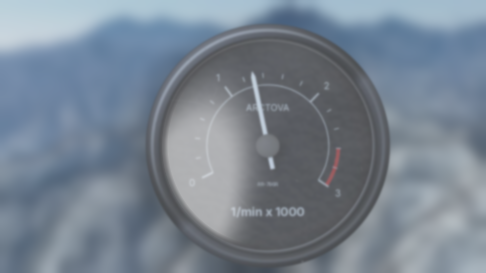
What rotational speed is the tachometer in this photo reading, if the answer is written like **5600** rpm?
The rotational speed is **1300** rpm
